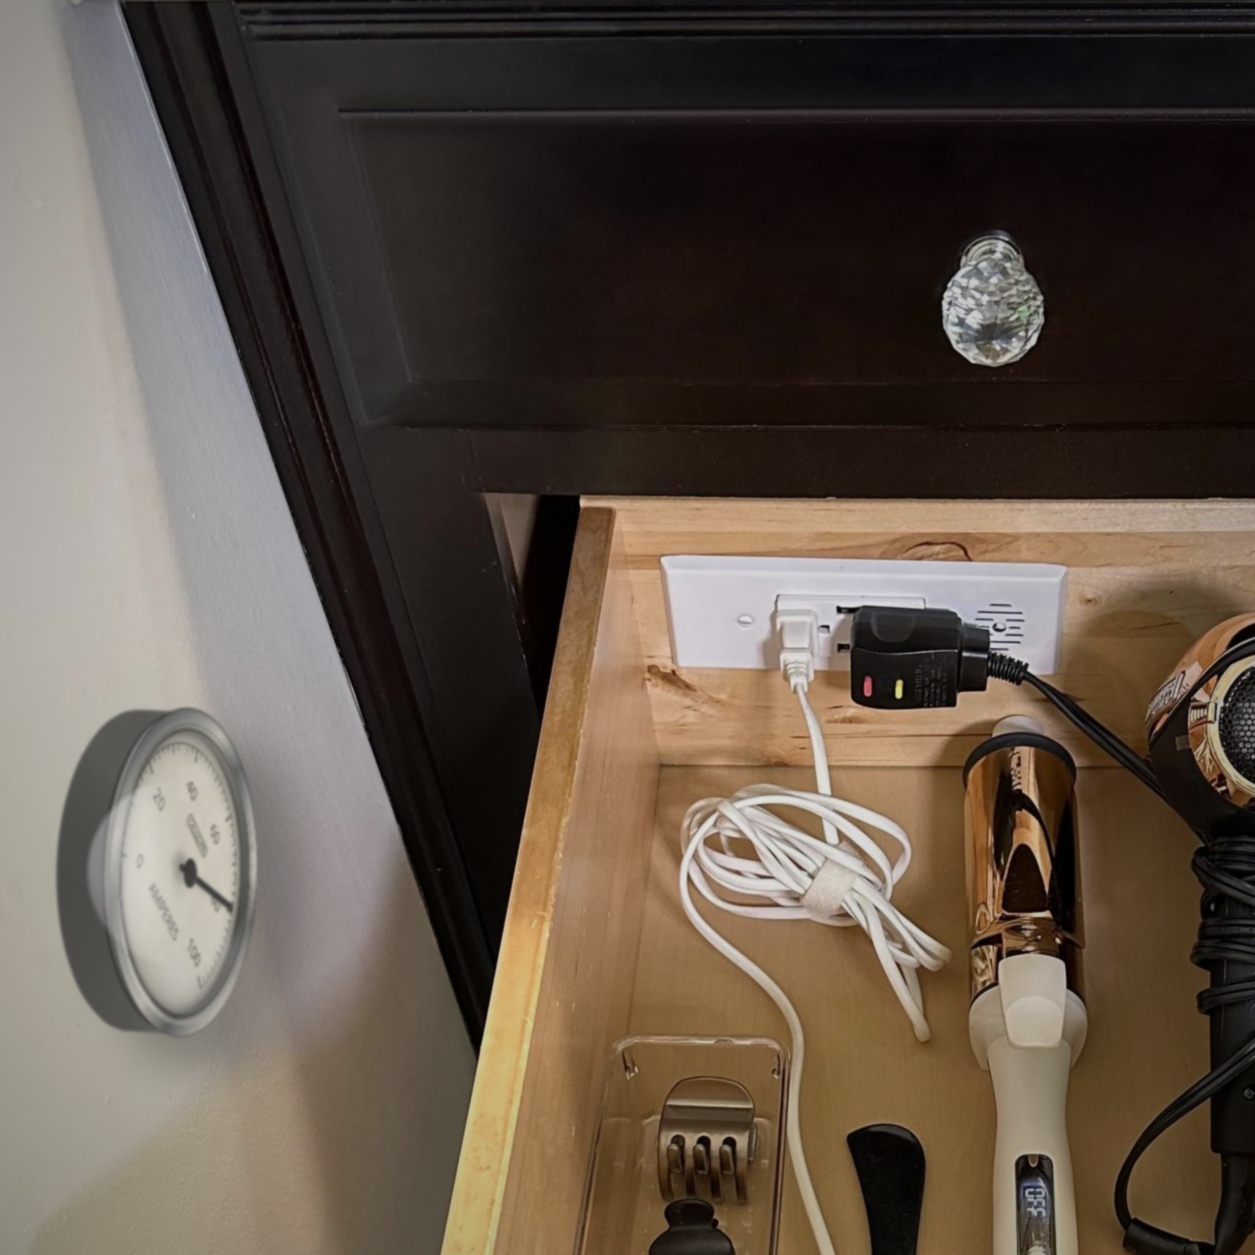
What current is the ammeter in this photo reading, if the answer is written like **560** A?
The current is **80** A
